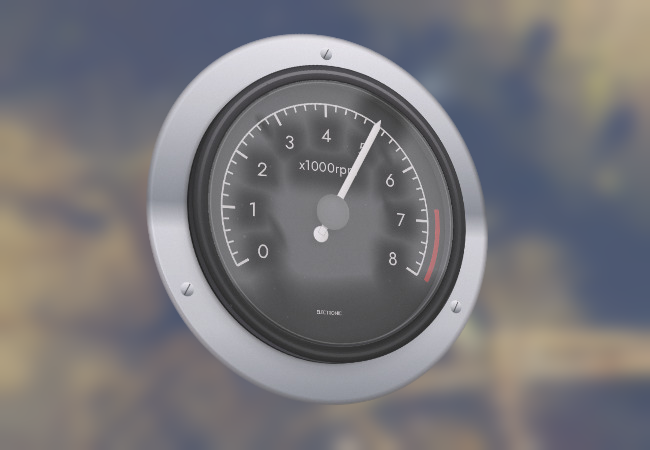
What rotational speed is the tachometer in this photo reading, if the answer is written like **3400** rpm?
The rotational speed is **5000** rpm
